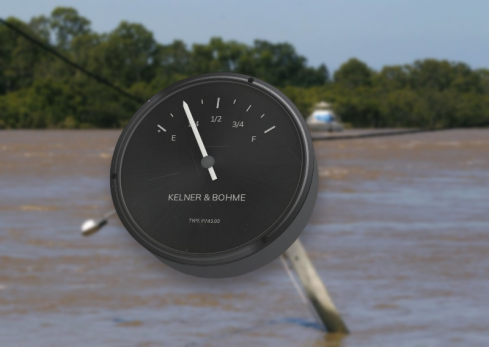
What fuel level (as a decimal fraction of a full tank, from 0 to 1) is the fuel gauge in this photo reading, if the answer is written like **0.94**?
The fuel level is **0.25**
